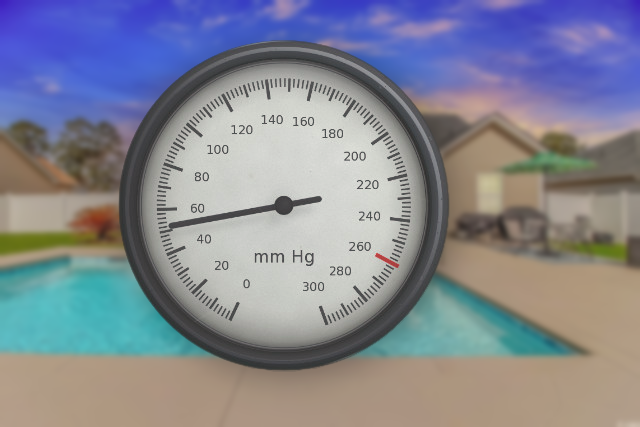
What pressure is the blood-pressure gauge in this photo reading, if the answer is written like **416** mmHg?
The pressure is **52** mmHg
